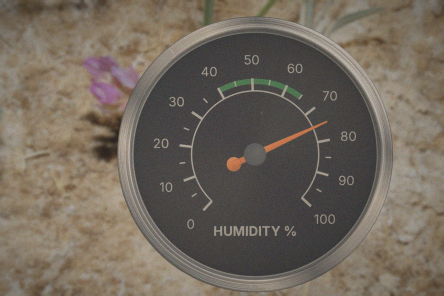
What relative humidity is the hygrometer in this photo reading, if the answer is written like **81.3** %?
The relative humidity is **75** %
